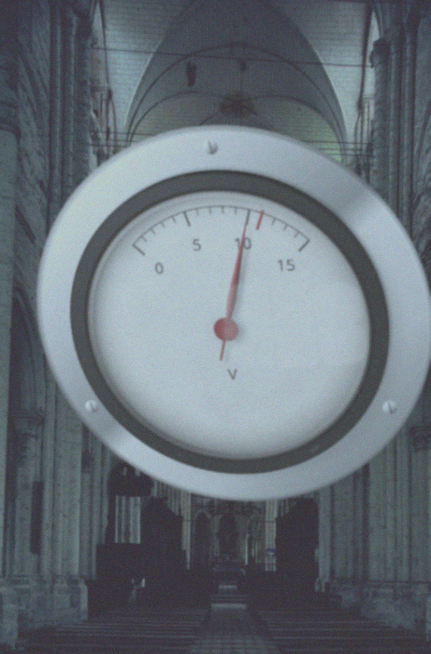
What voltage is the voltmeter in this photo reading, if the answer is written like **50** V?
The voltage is **10** V
